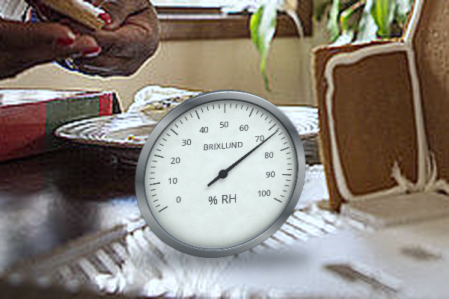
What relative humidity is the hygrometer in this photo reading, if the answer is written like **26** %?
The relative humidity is **72** %
